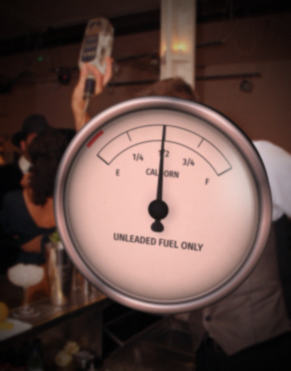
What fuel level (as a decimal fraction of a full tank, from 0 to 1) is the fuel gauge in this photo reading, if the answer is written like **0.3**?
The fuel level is **0.5**
